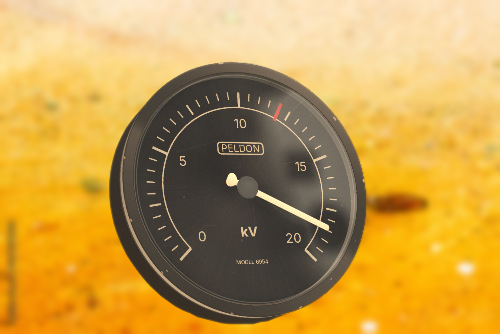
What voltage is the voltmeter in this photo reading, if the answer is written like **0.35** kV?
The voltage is **18.5** kV
